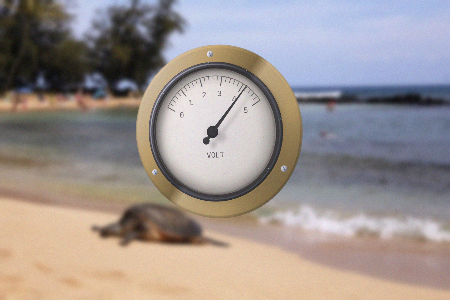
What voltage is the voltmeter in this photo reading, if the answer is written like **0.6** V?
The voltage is **4.2** V
